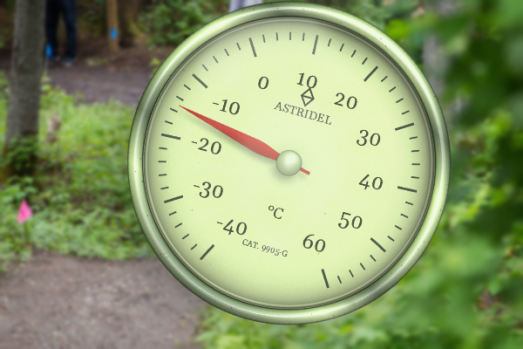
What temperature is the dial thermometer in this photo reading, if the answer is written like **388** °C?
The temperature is **-15** °C
